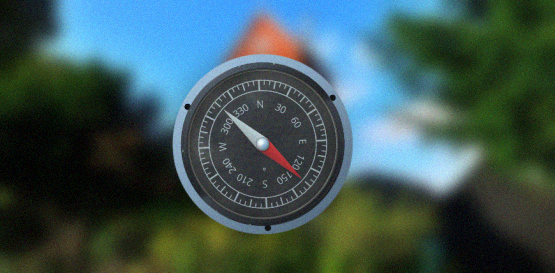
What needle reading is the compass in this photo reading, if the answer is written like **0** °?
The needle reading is **135** °
